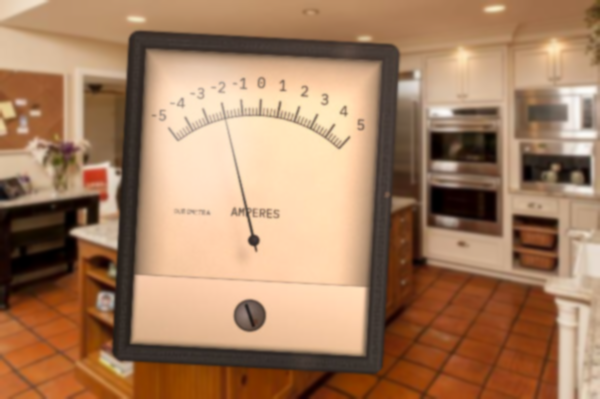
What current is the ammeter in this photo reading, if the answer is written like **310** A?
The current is **-2** A
